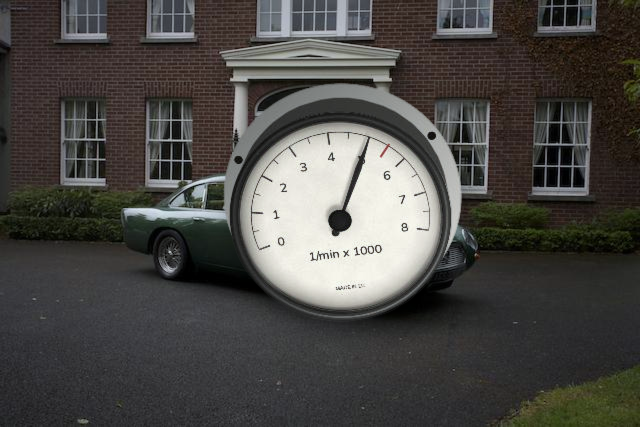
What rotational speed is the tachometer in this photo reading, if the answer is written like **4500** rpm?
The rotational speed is **5000** rpm
